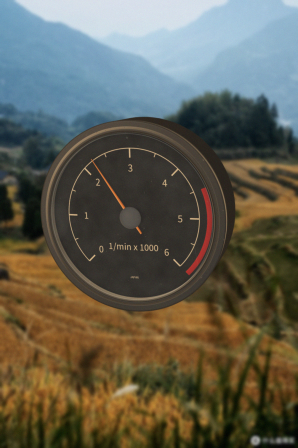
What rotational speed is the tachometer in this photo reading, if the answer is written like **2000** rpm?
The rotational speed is **2250** rpm
